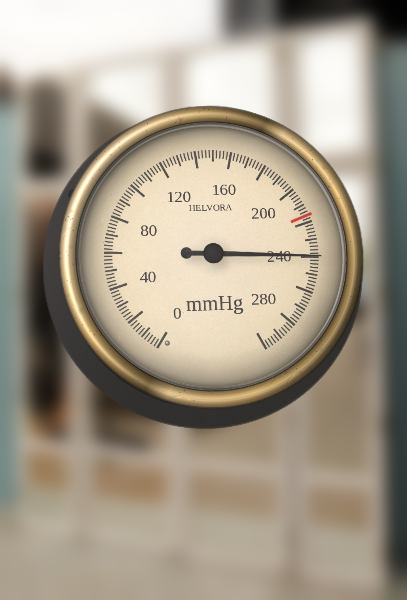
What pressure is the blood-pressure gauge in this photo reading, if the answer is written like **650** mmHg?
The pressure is **240** mmHg
